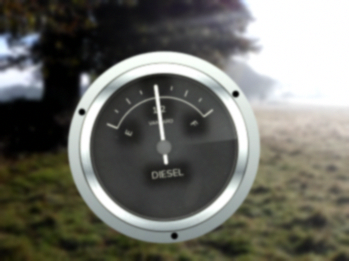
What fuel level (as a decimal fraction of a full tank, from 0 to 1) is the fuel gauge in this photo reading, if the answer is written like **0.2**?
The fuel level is **0.5**
